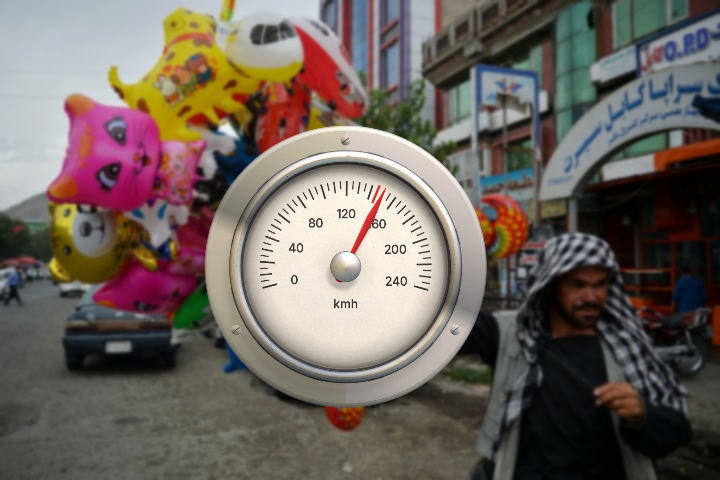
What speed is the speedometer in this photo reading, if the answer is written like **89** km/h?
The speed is **150** km/h
